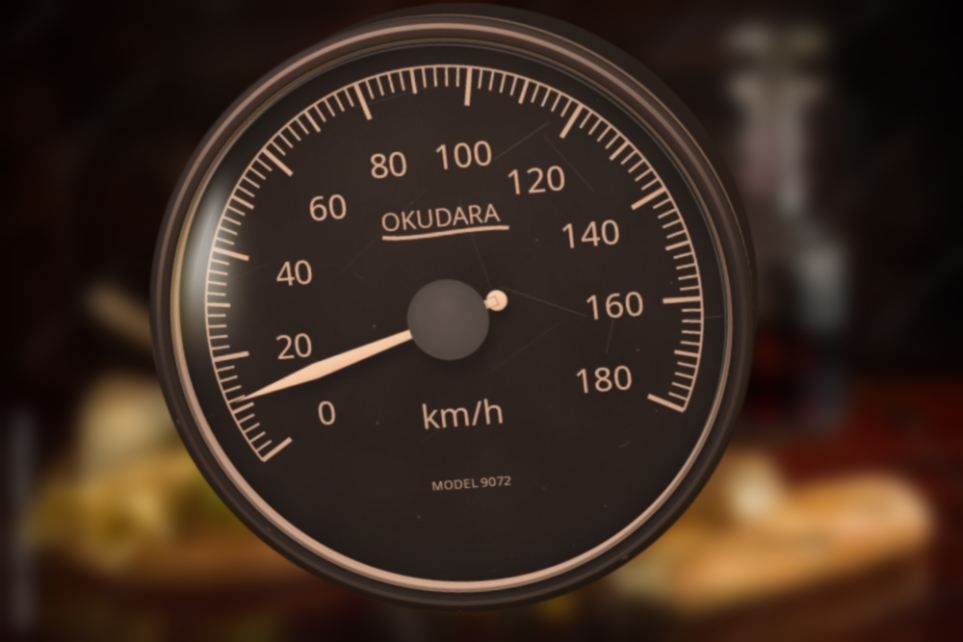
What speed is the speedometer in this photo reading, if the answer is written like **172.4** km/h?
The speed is **12** km/h
